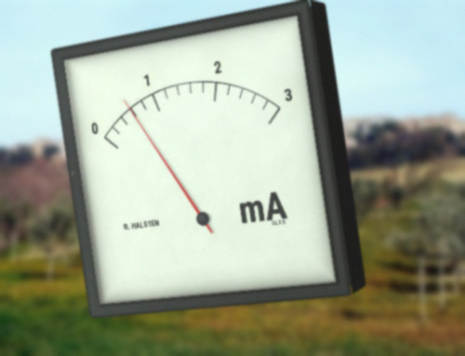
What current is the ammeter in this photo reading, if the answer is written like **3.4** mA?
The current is **0.6** mA
